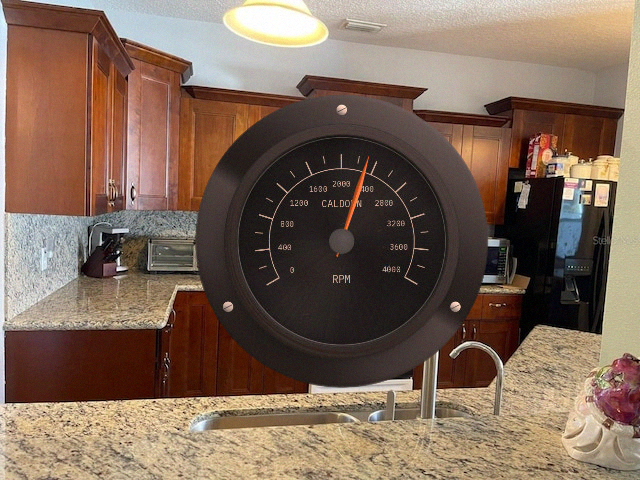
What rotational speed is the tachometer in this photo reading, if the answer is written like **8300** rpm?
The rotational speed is **2300** rpm
